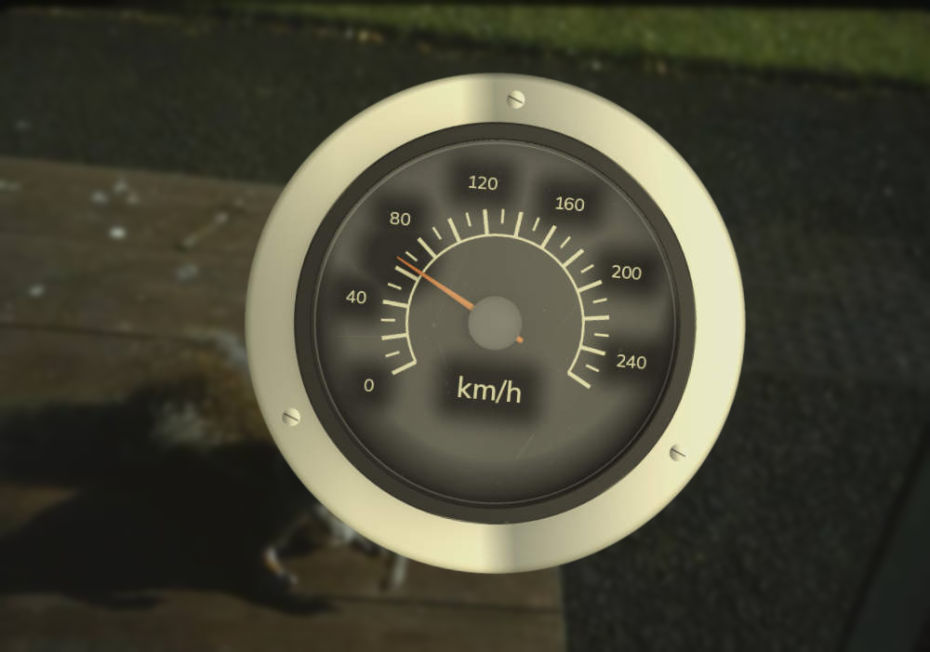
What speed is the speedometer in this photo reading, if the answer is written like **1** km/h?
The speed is **65** km/h
